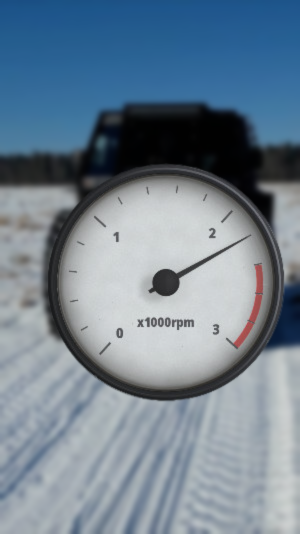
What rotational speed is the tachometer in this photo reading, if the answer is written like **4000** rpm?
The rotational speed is **2200** rpm
